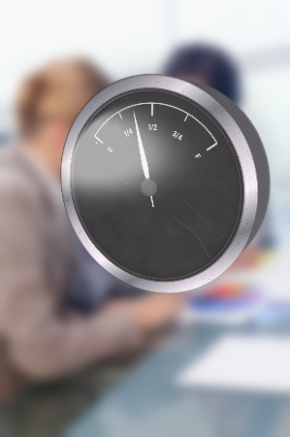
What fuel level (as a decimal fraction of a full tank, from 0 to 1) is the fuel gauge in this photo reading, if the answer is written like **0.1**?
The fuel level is **0.375**
